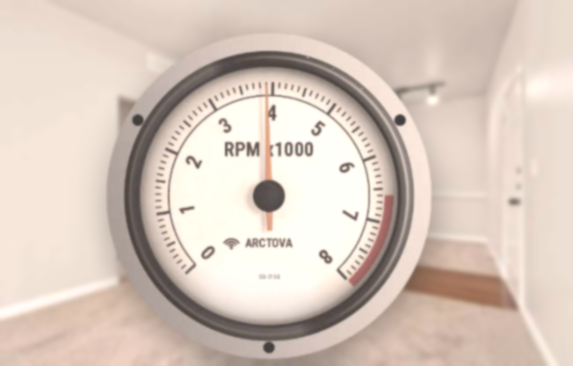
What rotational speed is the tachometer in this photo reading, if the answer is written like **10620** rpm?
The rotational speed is **3900** rpm
